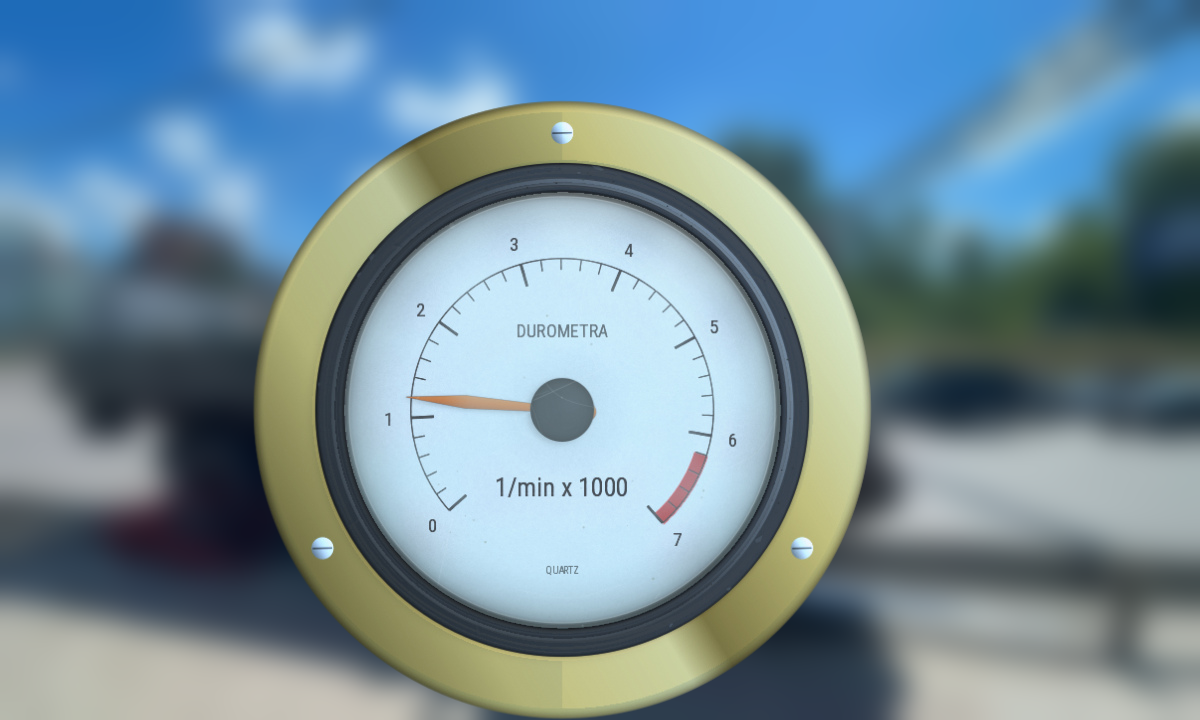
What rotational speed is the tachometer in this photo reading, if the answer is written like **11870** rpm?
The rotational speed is **1200** rpm
